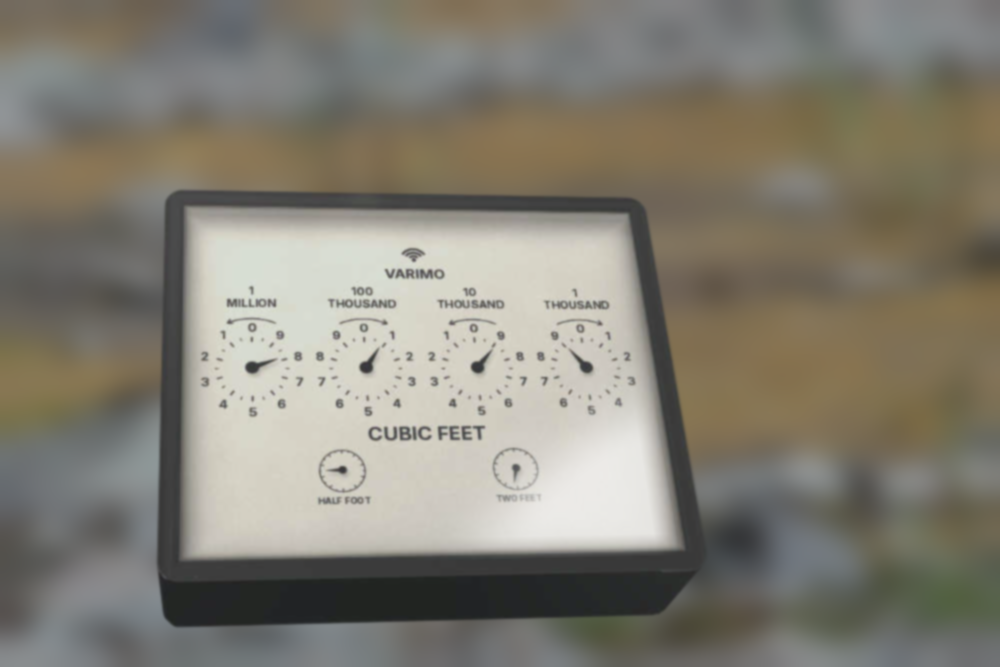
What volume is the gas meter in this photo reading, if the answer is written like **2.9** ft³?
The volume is **808900** ft³
